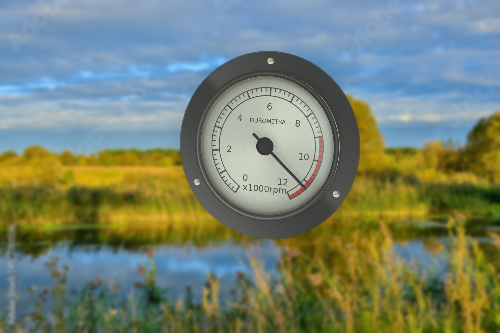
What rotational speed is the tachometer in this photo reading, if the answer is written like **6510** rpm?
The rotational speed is **11200** rpm
